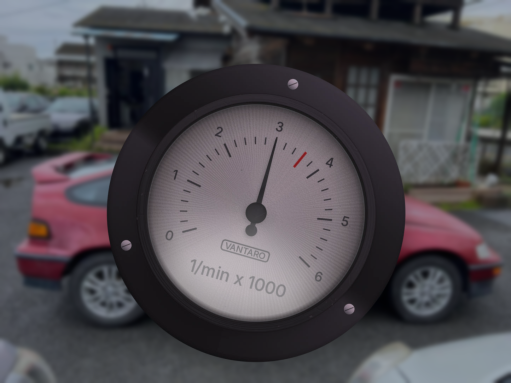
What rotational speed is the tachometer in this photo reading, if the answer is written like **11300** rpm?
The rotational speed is **3000** rpm
